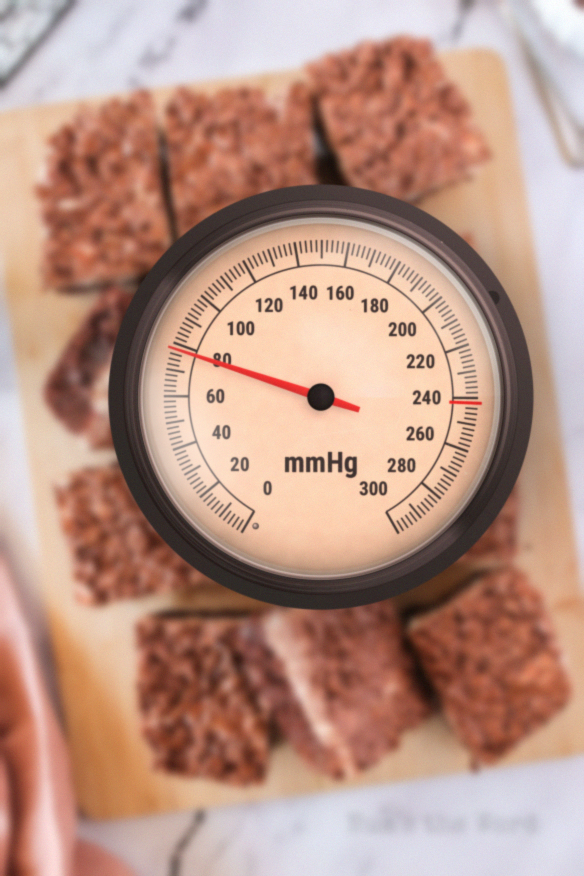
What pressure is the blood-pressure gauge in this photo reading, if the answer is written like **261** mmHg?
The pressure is **78** mmHg
